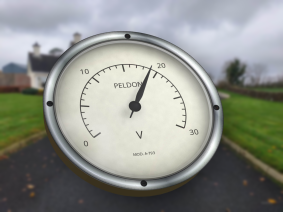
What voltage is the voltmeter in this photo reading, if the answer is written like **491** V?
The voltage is **19** V
